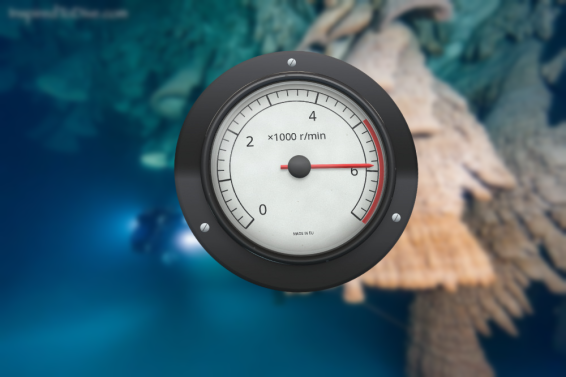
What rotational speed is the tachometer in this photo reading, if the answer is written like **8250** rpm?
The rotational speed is **5900** rpm
